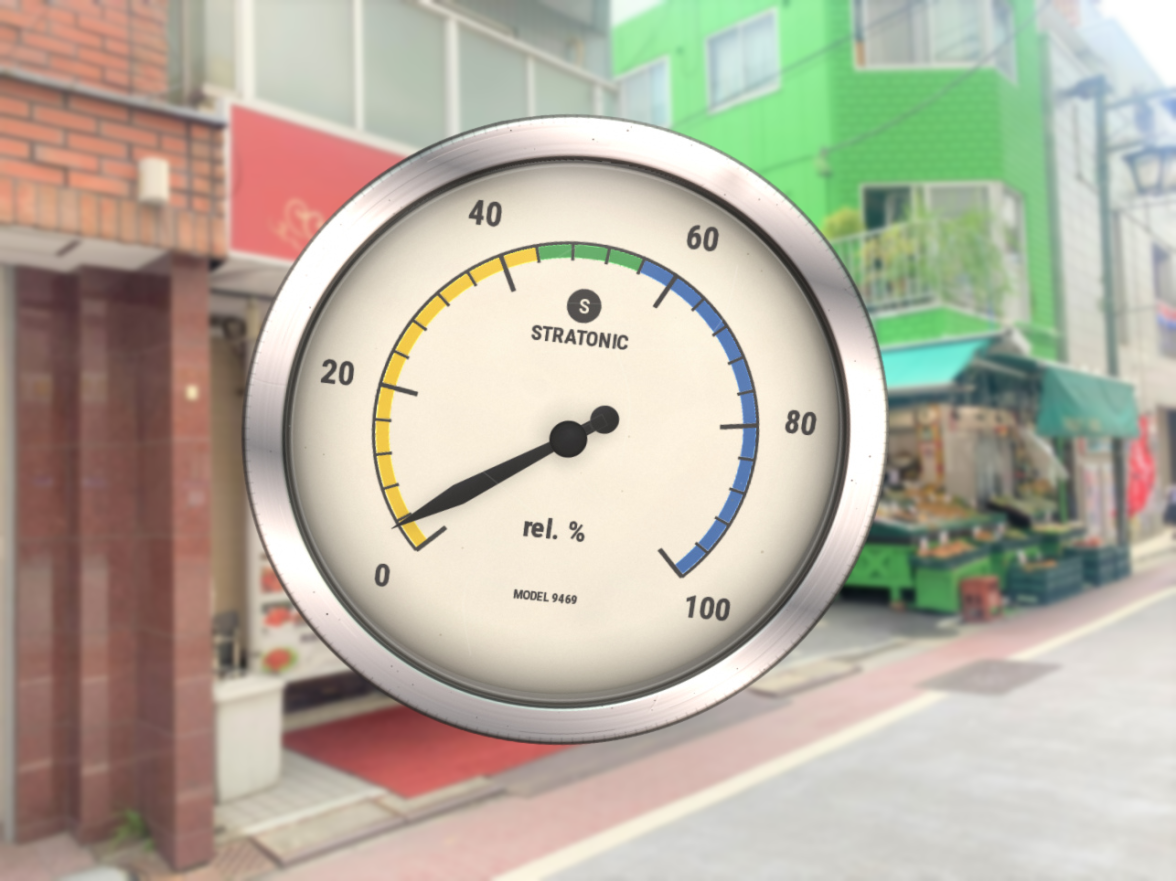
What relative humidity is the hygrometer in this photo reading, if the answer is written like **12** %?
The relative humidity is **4** %
